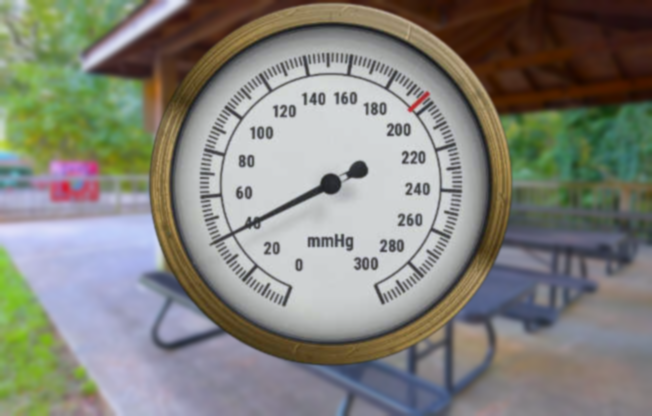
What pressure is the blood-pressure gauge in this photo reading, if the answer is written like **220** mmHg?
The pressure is **40** mmHg
